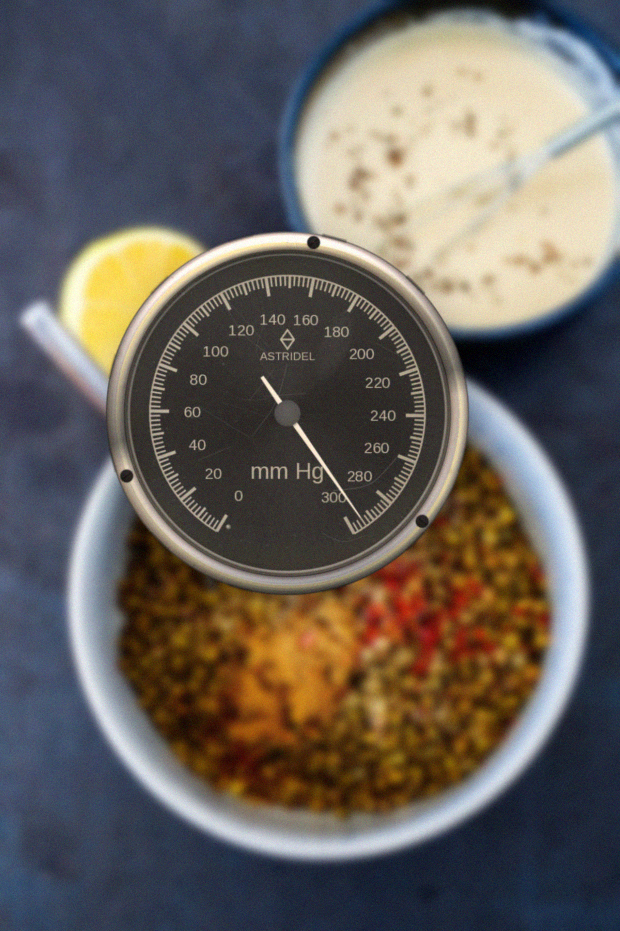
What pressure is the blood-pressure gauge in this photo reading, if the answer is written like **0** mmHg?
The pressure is **294** mmHg
